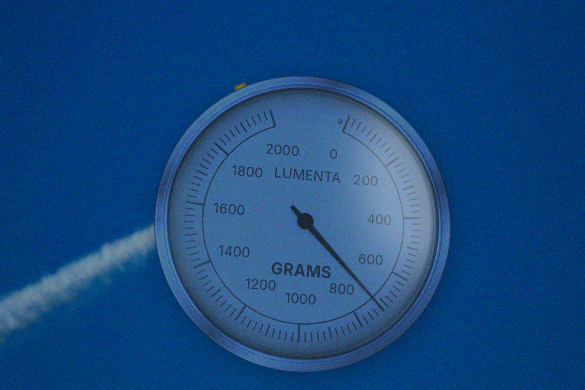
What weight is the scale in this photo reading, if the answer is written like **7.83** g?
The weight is **720** g
